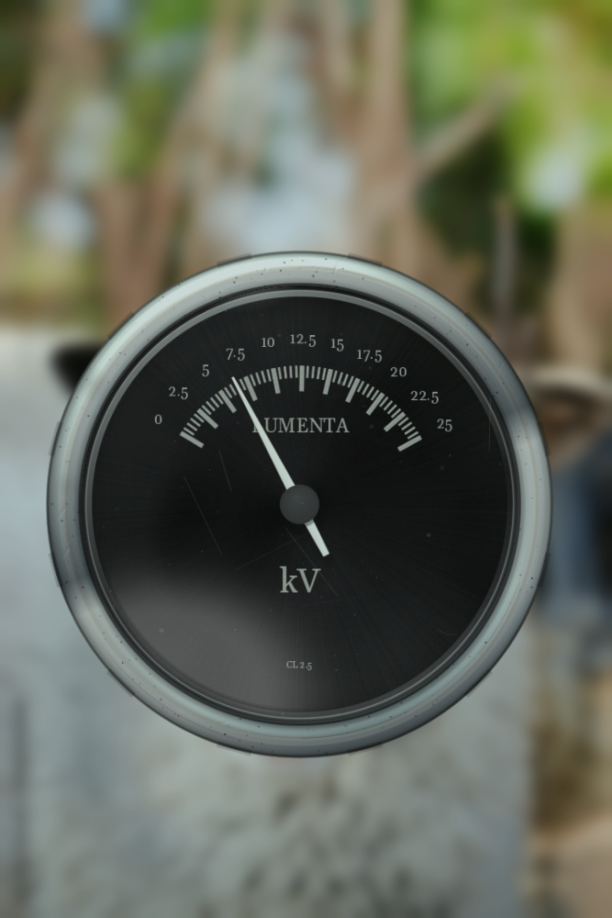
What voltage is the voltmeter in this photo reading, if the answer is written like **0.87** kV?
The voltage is **6.5** kV
